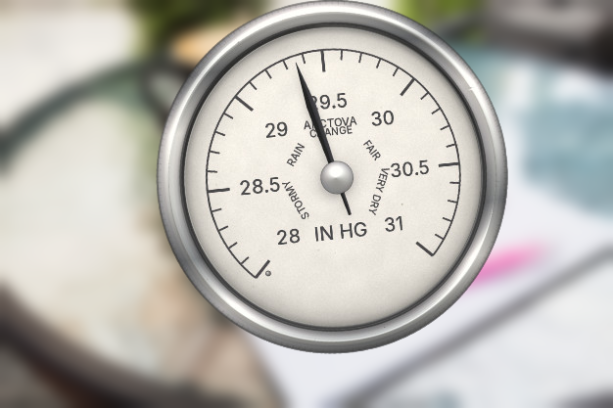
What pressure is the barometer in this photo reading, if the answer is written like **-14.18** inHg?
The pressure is **29.35** inHg
